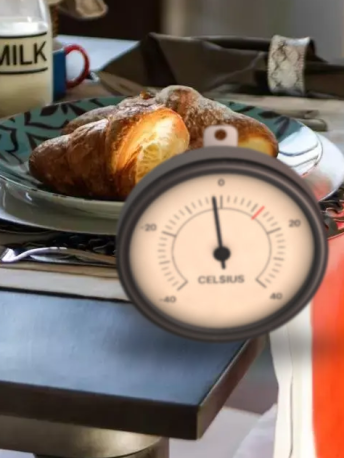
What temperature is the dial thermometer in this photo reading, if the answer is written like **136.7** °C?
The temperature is **-2** °C
